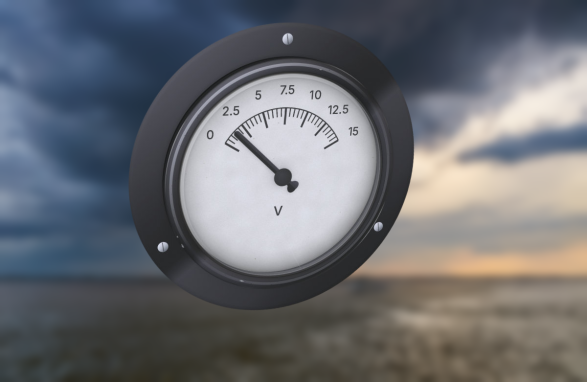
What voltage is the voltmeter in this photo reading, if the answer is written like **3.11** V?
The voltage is **1.5** V
